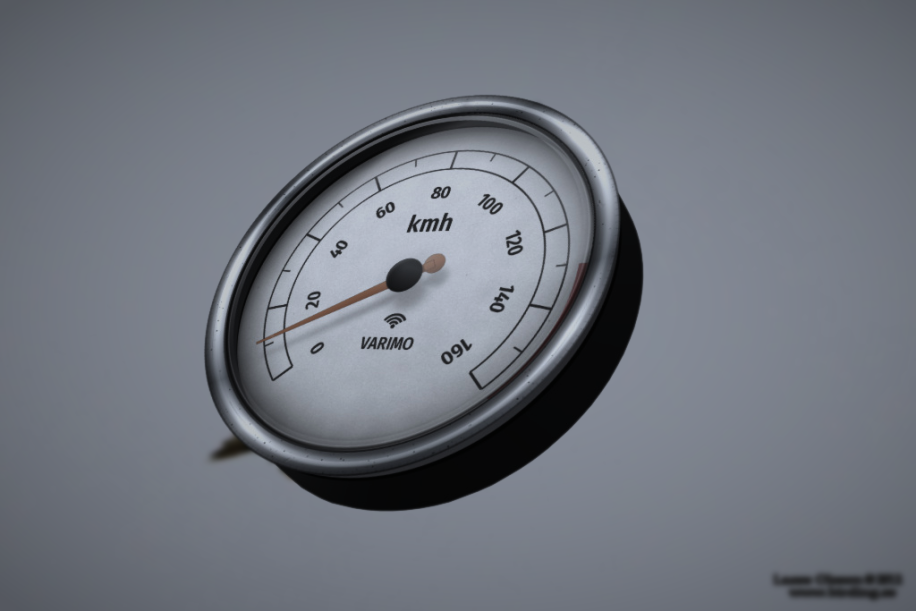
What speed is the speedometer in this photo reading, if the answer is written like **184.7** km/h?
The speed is **10** km/h
